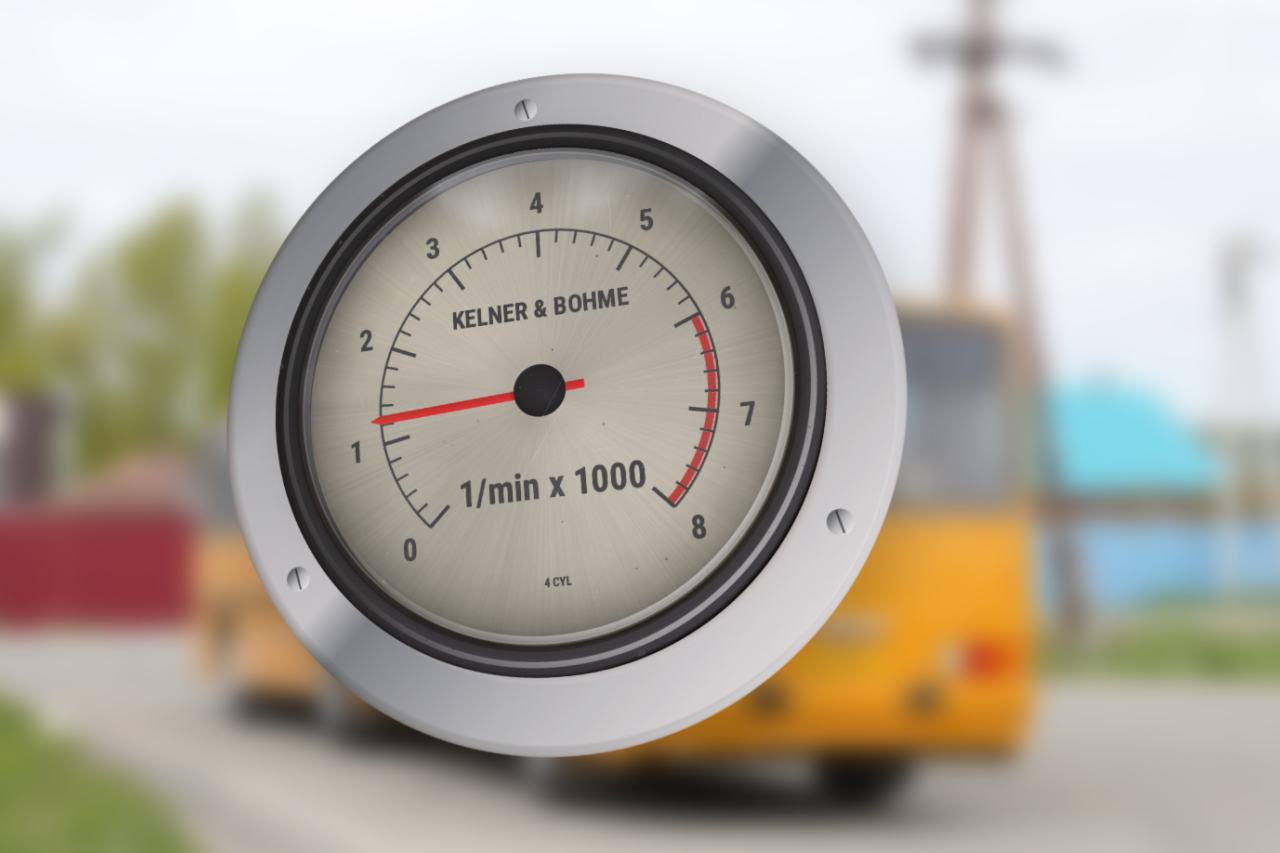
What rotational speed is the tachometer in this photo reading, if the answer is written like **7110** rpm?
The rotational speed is **1200** rpm
